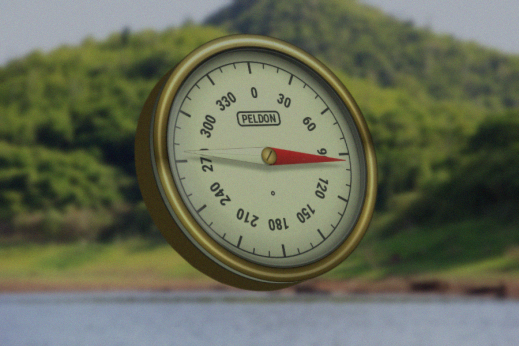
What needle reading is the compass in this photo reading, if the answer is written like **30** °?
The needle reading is **95** °
